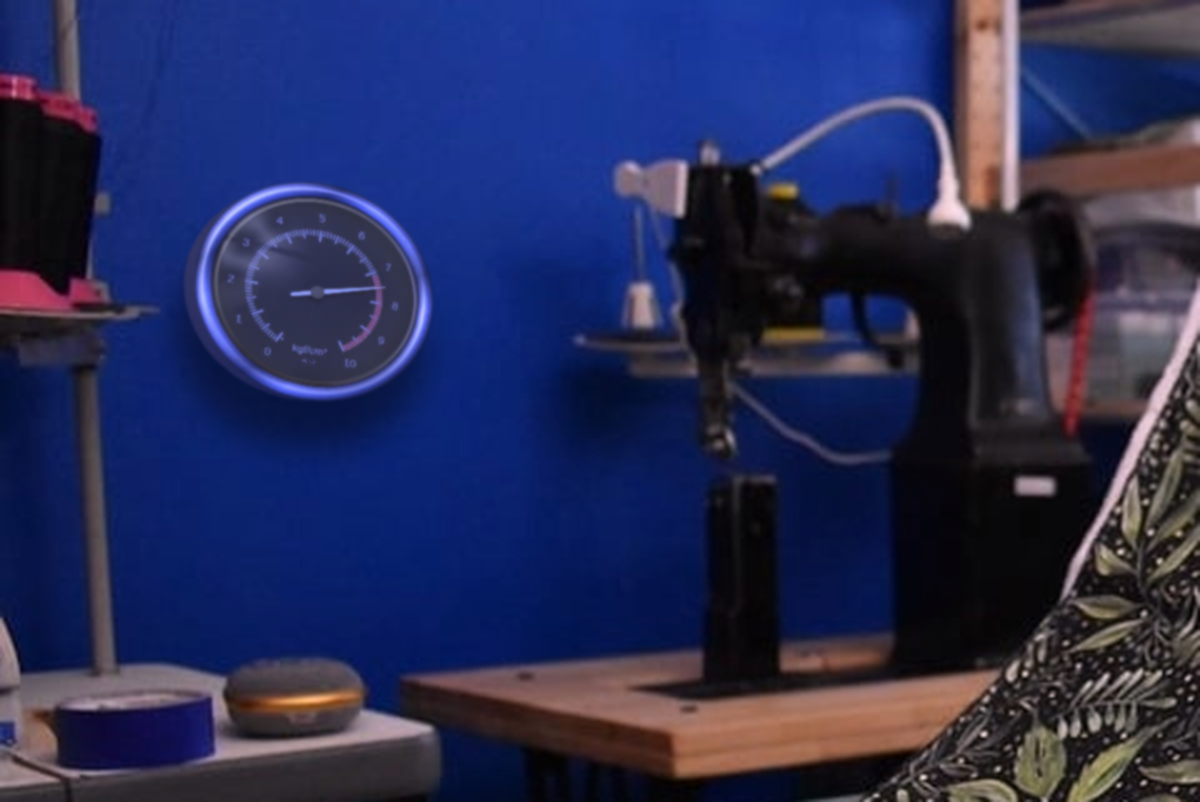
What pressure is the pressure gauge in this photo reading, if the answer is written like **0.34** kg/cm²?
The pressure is **7.5** kg/cm²
